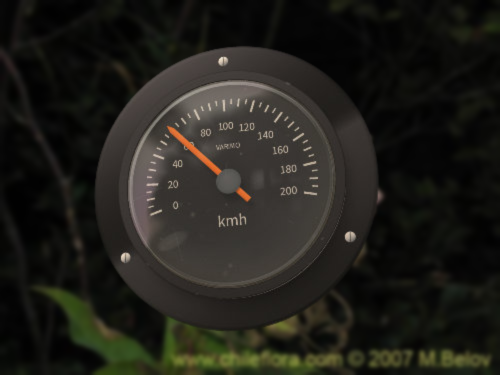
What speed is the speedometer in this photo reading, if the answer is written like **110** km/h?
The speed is **60** km/h
